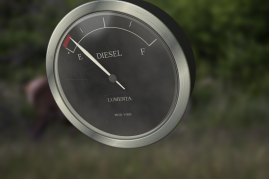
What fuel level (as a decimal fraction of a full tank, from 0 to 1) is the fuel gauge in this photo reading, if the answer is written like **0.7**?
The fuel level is **0.125**
